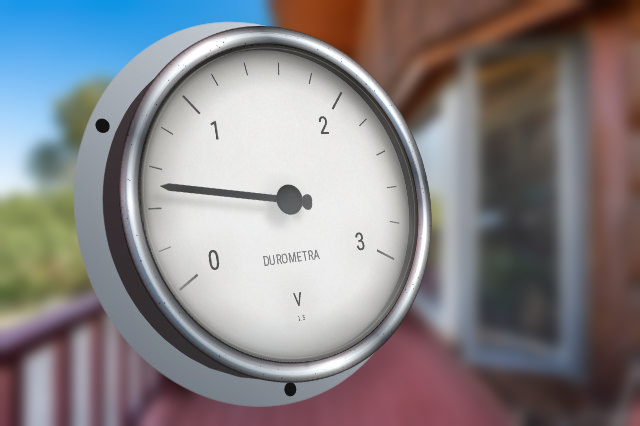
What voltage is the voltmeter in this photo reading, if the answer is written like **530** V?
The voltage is **0.5** V
